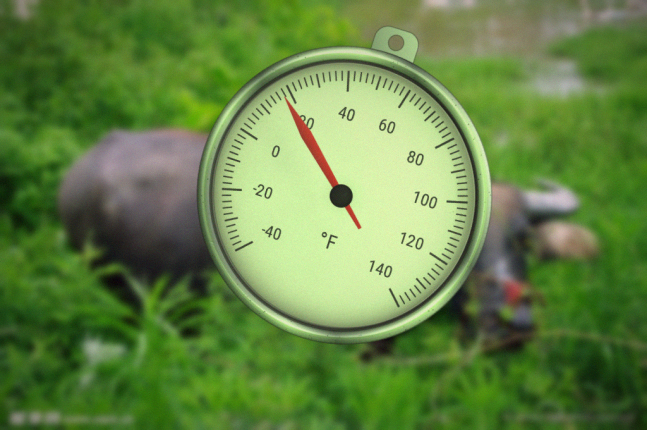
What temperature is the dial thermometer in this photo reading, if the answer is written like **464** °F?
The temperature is **18** °F
